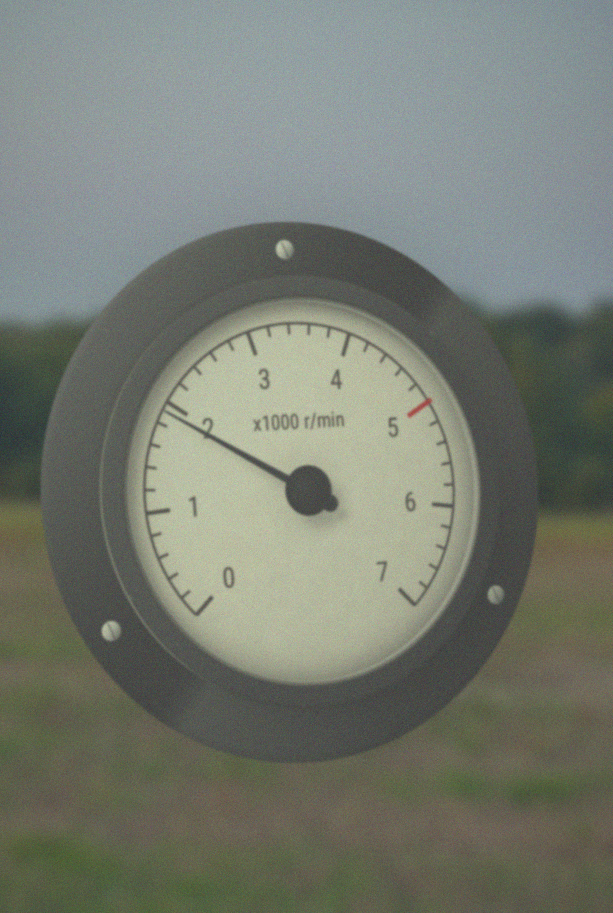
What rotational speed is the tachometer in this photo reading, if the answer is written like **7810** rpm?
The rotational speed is **1900** rpm
